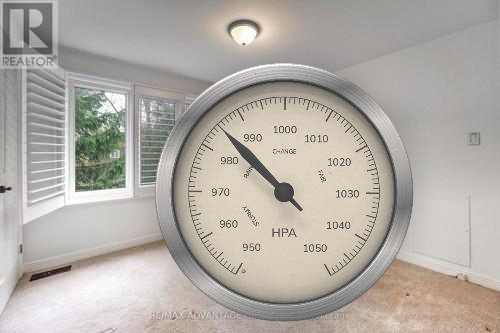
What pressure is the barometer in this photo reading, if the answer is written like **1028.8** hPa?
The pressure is **985** hPa
